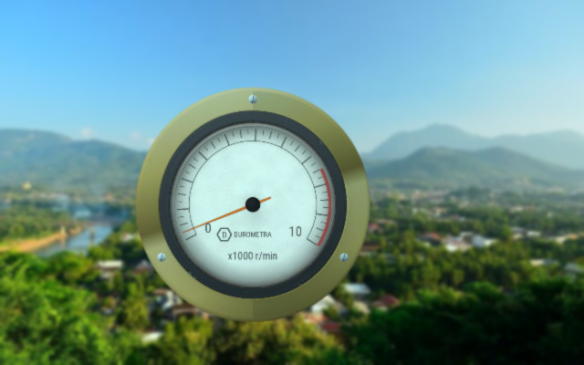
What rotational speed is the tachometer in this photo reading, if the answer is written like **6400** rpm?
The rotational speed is **250** rpm
